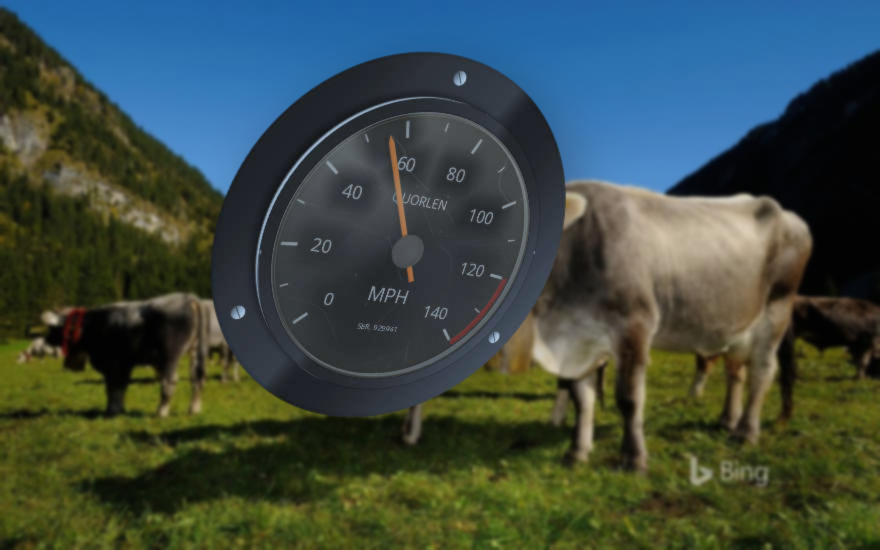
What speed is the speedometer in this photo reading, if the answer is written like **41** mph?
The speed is **55** mph
